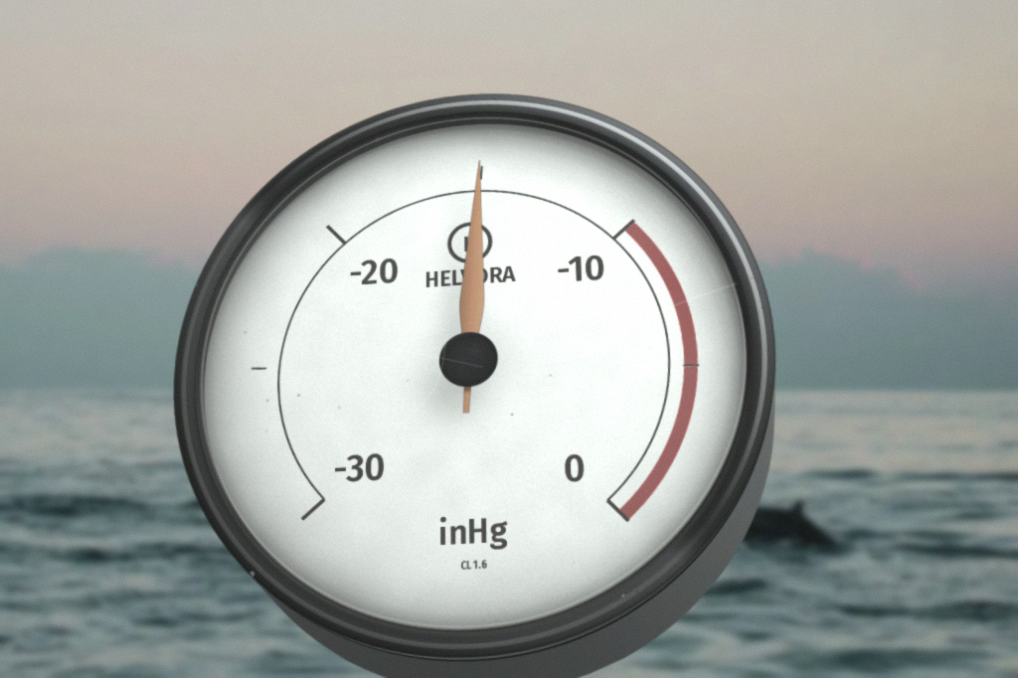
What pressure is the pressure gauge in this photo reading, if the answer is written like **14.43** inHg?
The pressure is **-15** inHg
